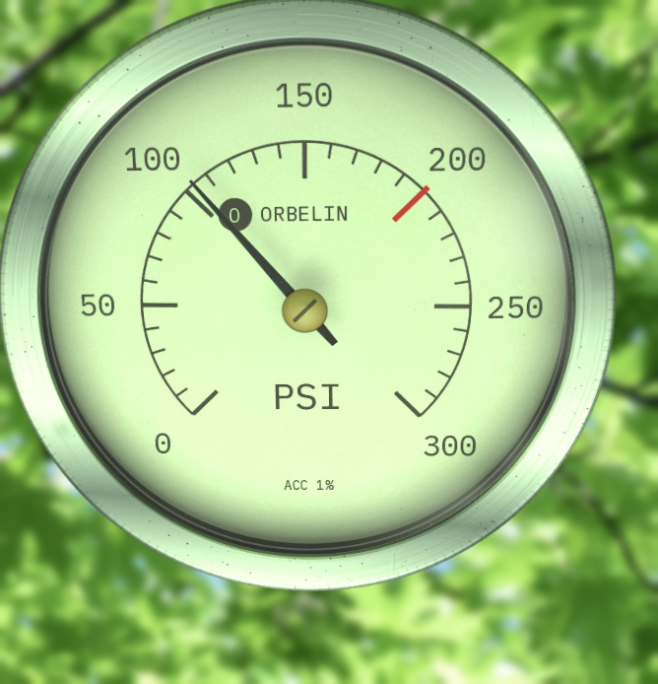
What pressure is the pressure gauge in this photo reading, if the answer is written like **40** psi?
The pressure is **105** psi
